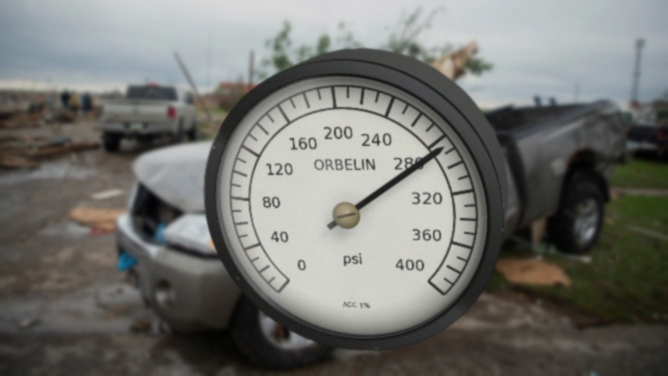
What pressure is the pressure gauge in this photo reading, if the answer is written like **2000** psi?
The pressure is **285** psi
